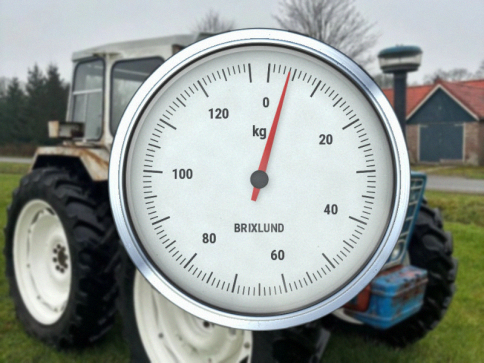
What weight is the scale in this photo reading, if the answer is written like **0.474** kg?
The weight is **4** kg
